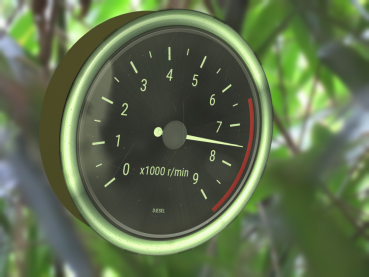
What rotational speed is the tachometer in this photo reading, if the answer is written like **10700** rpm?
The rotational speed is **7500** rpm
